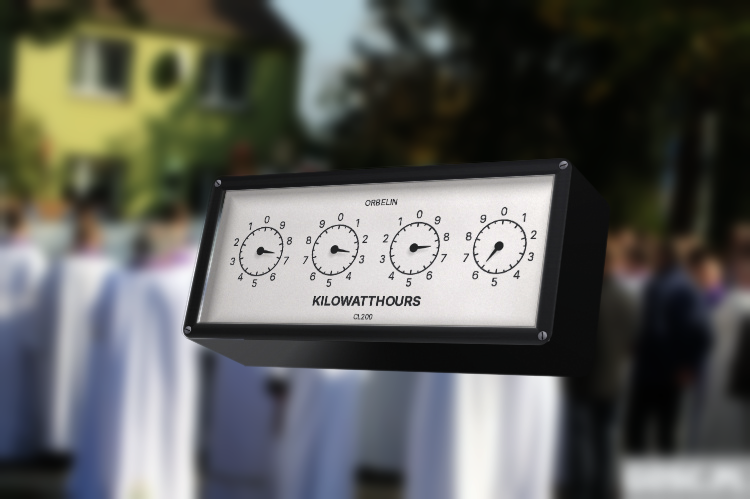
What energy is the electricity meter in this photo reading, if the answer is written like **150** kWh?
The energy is **7276** kWh
